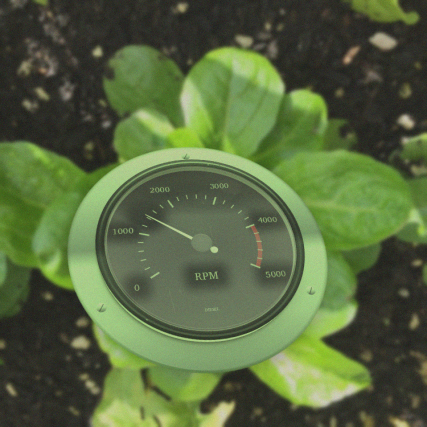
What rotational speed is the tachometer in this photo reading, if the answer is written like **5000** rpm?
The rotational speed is **1400** rpm
